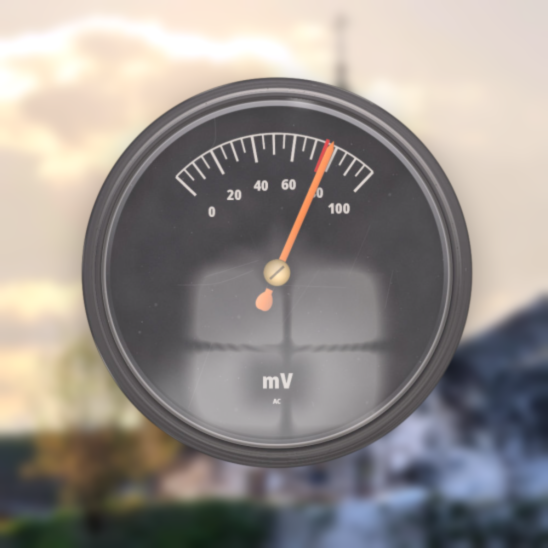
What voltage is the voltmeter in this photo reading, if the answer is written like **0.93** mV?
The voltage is **77.5** mV
